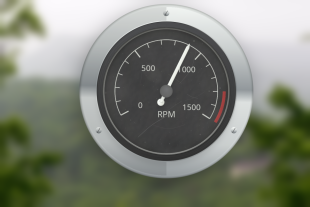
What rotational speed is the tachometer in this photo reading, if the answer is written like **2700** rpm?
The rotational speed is **900** rpm
